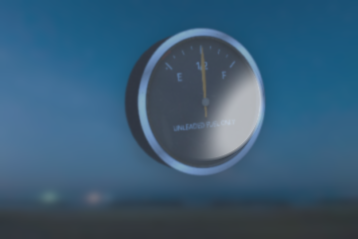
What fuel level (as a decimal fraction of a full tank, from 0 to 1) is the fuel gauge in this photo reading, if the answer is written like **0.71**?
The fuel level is **0.5**
